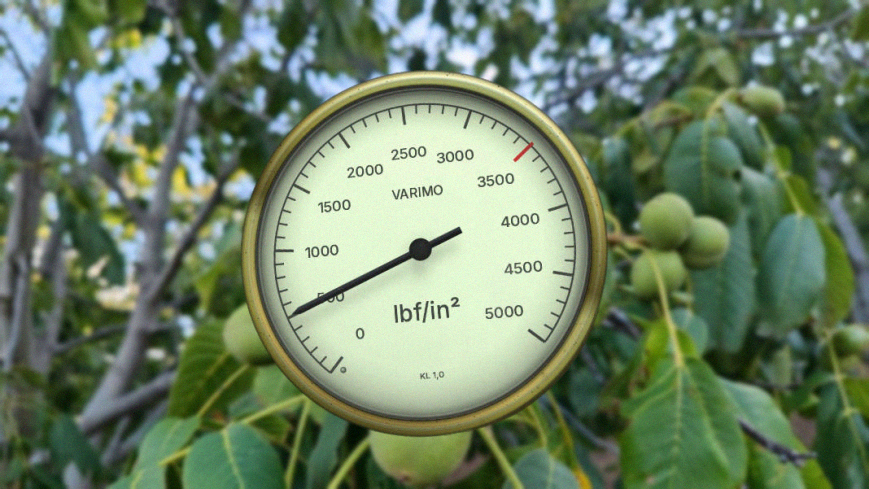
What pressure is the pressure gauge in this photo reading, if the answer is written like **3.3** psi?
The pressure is **500** psi
